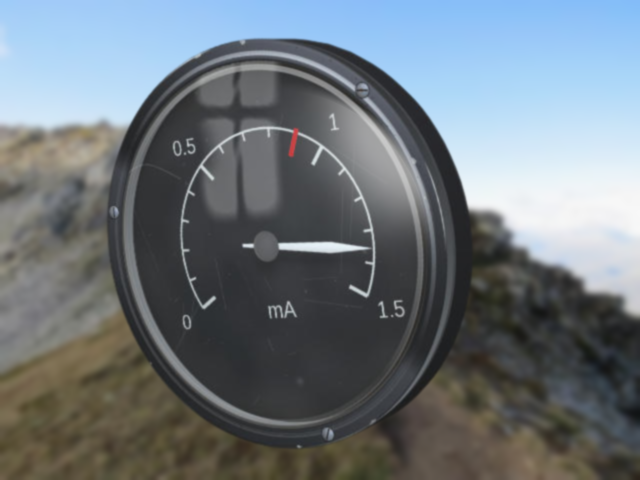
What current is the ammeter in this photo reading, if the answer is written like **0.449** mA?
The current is **1.35** mA
